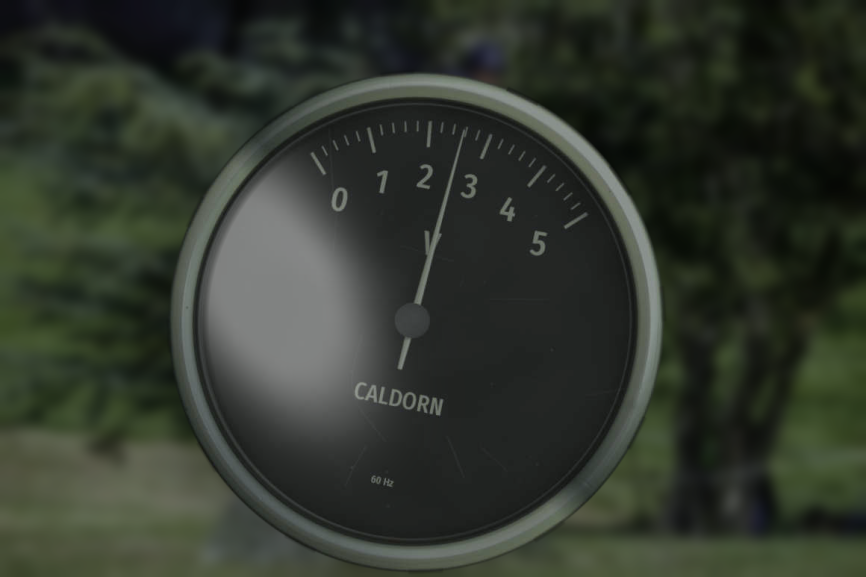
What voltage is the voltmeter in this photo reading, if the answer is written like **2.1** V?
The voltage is **2.6** V
